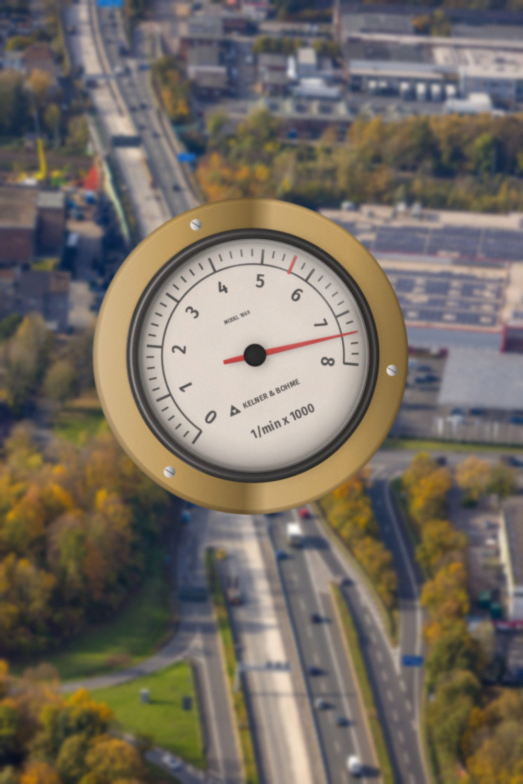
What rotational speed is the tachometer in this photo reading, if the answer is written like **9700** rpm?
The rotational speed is **7400** rpm
